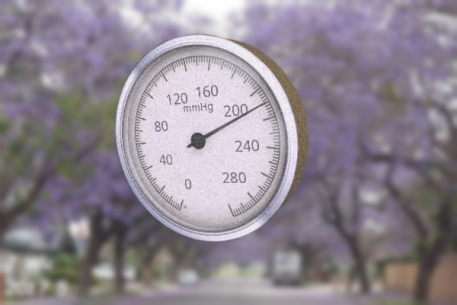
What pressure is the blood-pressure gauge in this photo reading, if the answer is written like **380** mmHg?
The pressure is **210** mmHg
